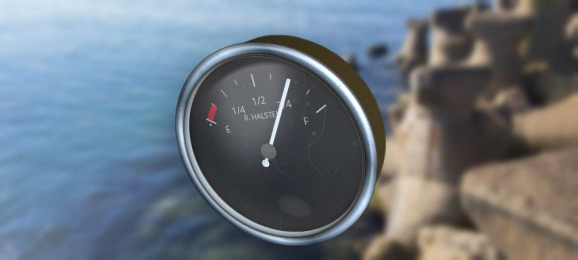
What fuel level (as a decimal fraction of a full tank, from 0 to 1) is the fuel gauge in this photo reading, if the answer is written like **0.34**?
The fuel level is **0.75**
